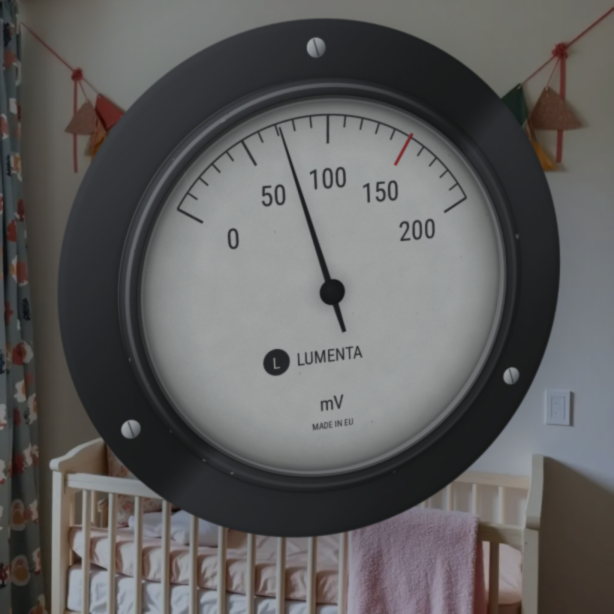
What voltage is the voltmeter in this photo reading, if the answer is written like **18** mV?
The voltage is **70** mV
